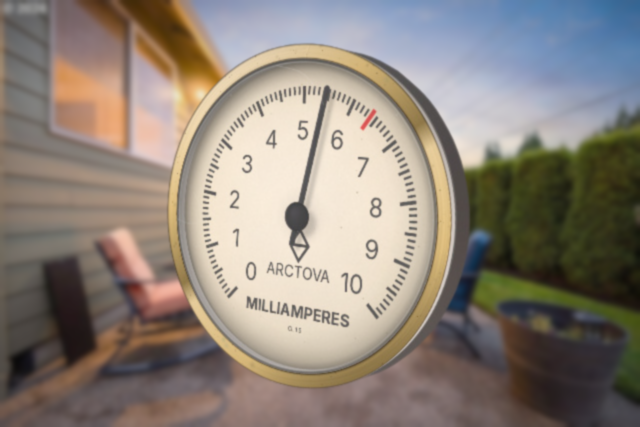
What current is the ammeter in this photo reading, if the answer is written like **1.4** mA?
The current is **5.5** mA
